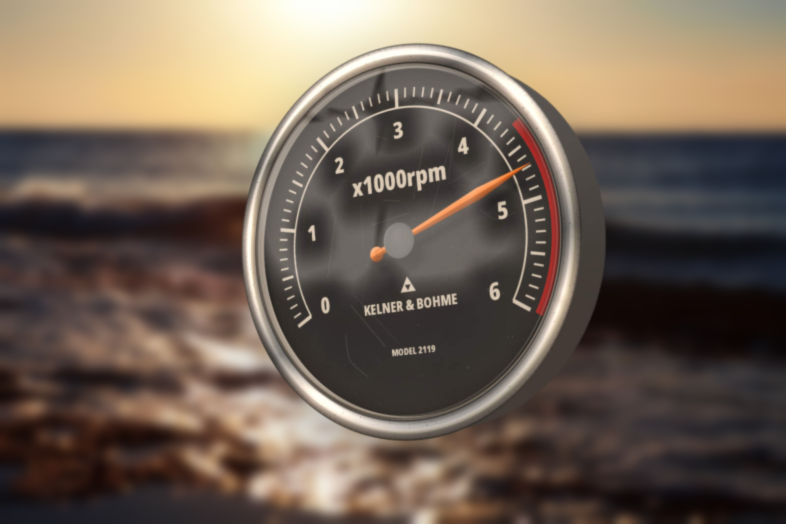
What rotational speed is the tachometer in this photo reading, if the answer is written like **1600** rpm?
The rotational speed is **4700** rpm
